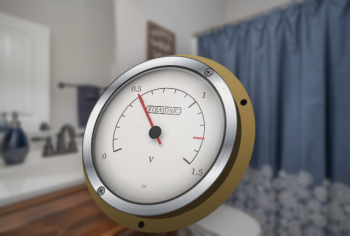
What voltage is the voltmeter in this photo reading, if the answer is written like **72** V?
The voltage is **0.5** V
